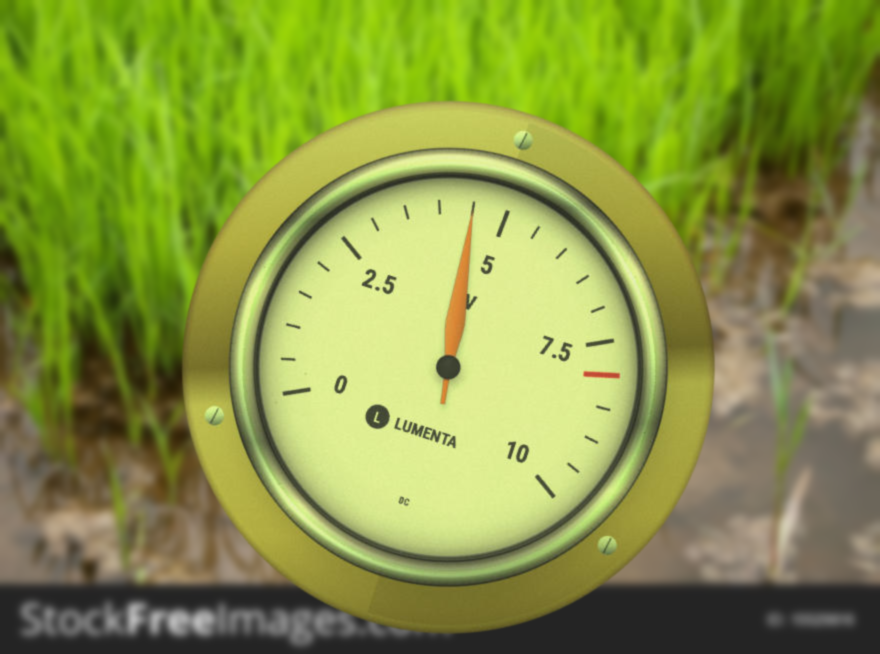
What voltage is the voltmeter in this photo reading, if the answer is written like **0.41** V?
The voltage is **4.5** V
